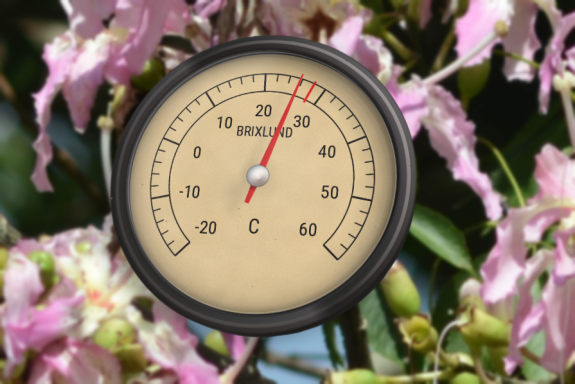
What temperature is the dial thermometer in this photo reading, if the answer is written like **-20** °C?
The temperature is **26** °C
